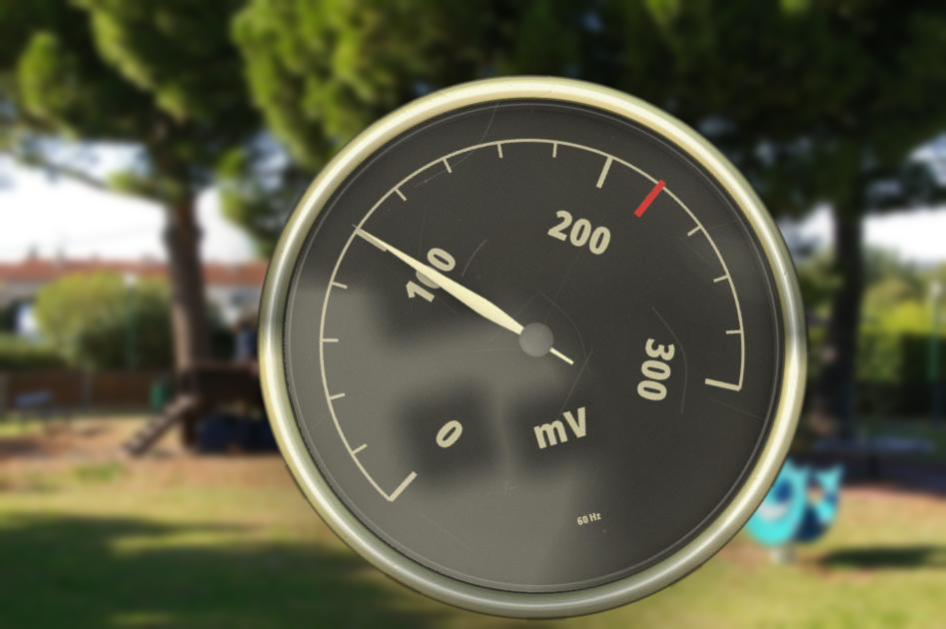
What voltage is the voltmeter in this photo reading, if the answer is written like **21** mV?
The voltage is **100** mV
